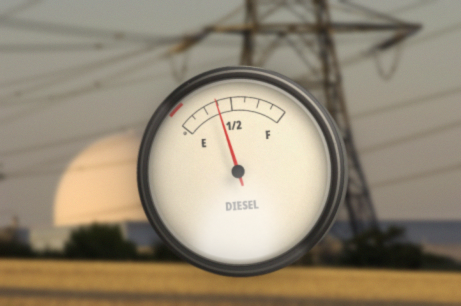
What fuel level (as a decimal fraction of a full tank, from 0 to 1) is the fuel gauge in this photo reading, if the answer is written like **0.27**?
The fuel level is **0.375**
